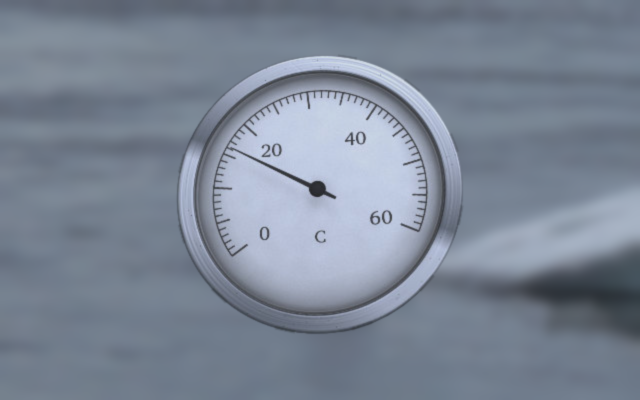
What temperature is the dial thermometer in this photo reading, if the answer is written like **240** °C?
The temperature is **16** °C
